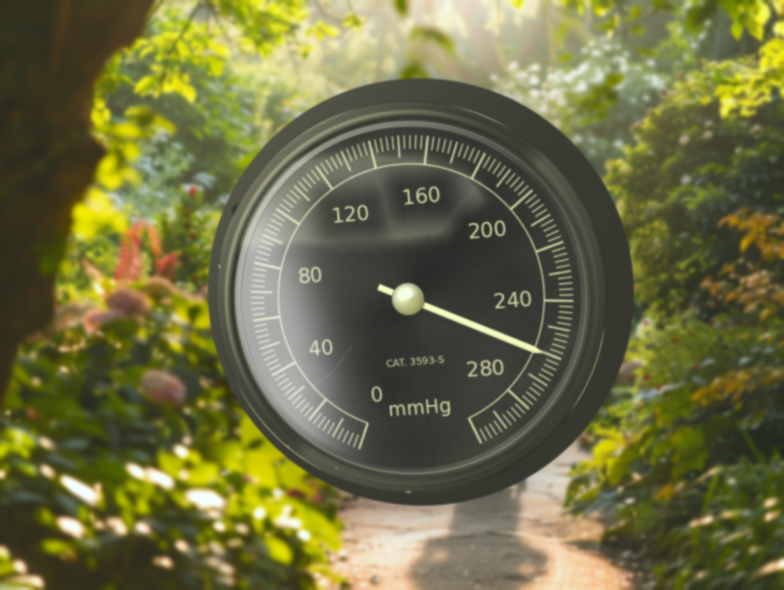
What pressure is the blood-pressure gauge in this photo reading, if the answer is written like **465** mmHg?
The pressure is **260** mmHg
